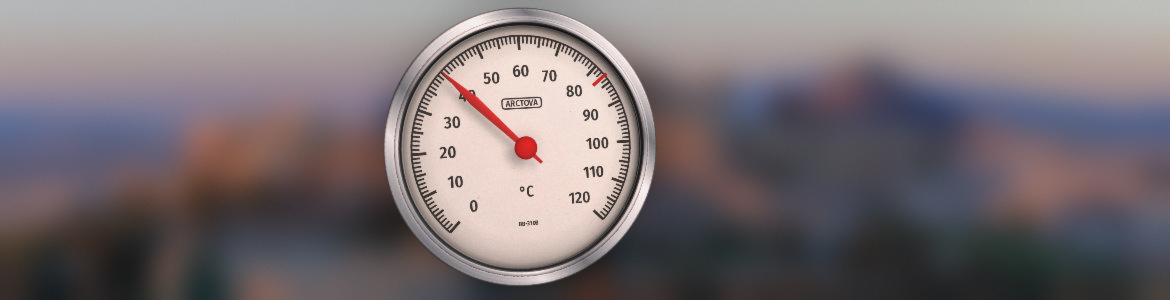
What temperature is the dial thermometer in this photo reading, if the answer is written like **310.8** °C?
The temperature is **40** °C
